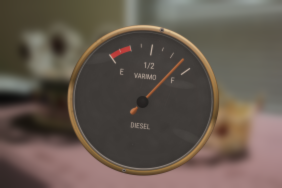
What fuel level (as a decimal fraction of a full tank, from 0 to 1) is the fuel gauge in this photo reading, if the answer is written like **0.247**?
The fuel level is **0.875**
